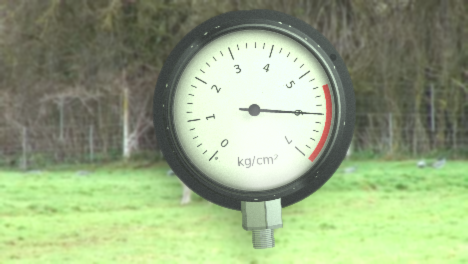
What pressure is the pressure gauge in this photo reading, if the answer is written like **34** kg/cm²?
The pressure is **6** kg/cm²
